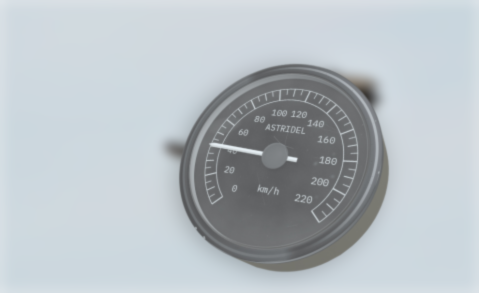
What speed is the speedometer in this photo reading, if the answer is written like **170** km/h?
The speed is **40** km/h
